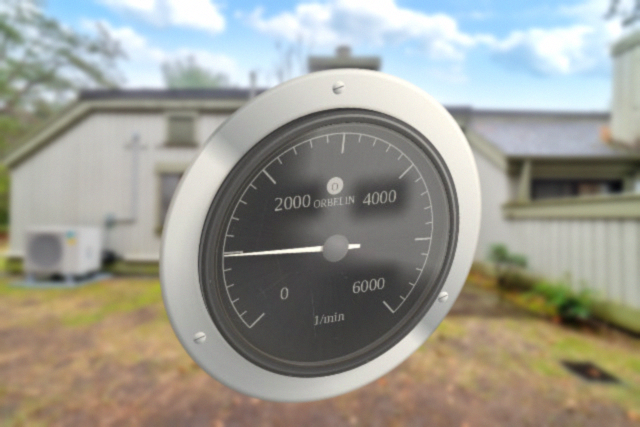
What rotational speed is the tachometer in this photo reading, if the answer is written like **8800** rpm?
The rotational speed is **1000** rpm
